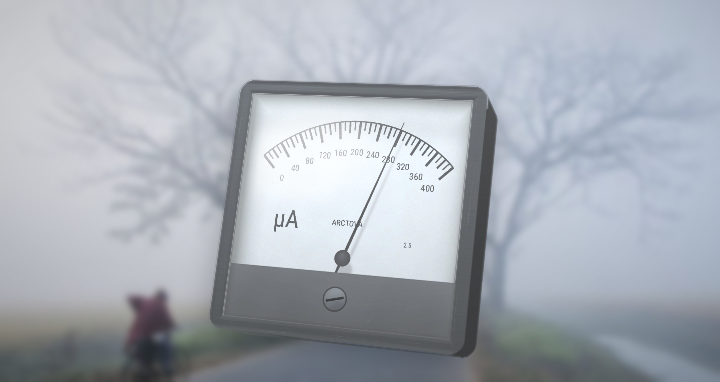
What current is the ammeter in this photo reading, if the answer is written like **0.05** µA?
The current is **280** µA
